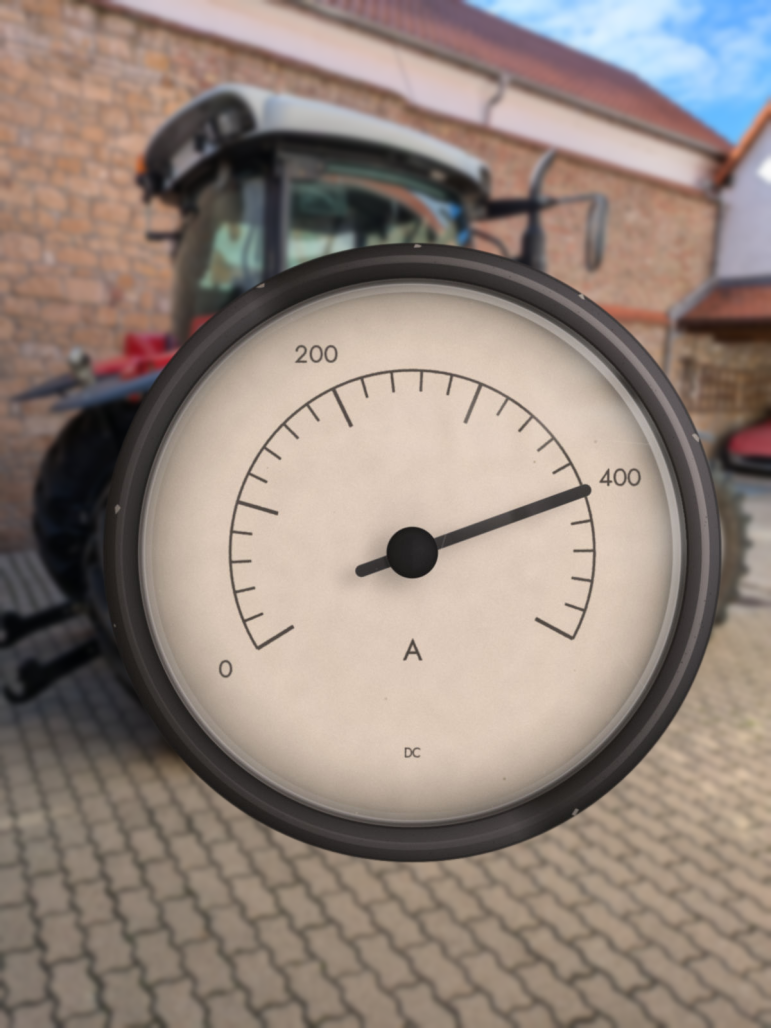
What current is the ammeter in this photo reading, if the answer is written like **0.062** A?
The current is **400** A
